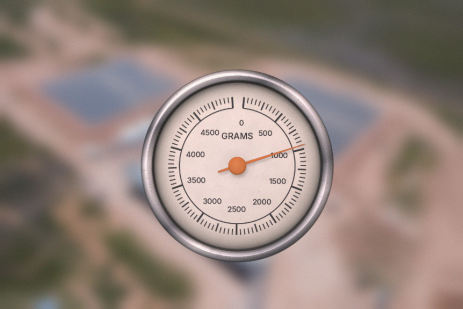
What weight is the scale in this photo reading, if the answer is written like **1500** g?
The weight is **950** g
